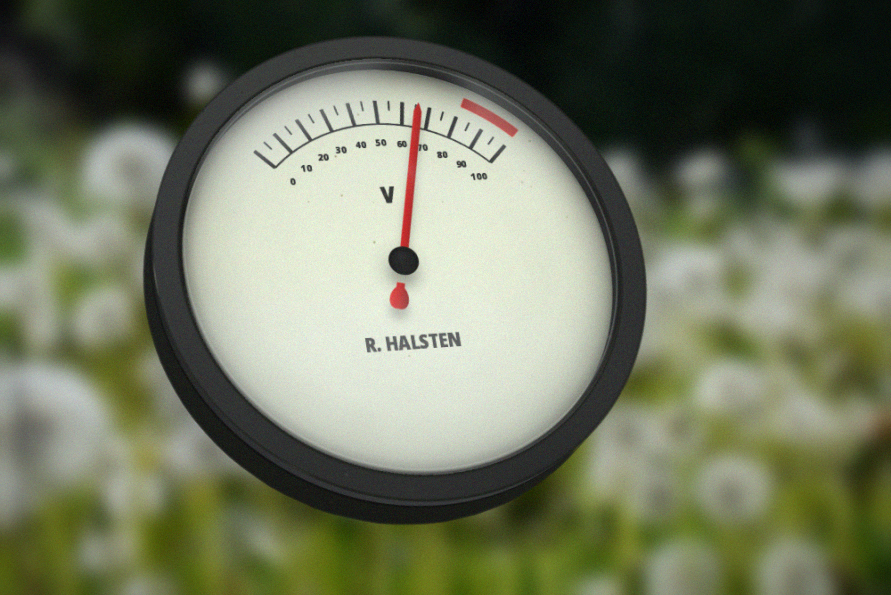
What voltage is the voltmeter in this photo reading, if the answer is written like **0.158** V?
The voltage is **65** V
